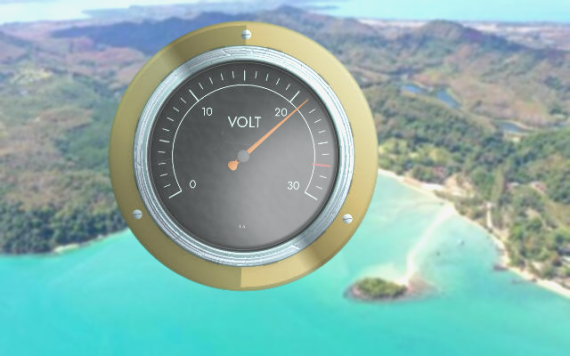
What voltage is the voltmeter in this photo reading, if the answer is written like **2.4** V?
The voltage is **21** V
